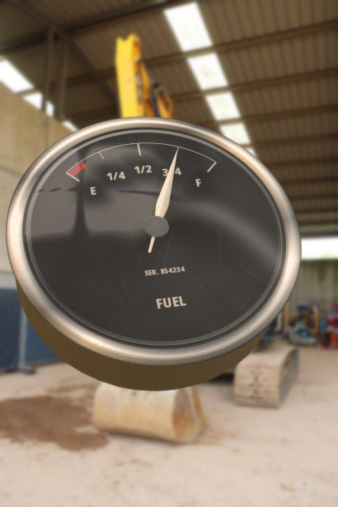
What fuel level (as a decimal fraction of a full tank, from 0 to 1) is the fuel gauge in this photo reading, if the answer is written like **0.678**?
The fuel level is **0.75**
